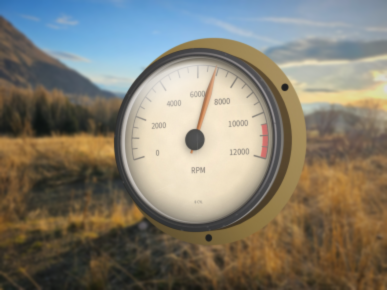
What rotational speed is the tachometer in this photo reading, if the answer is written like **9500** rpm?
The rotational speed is **7000** rpm
